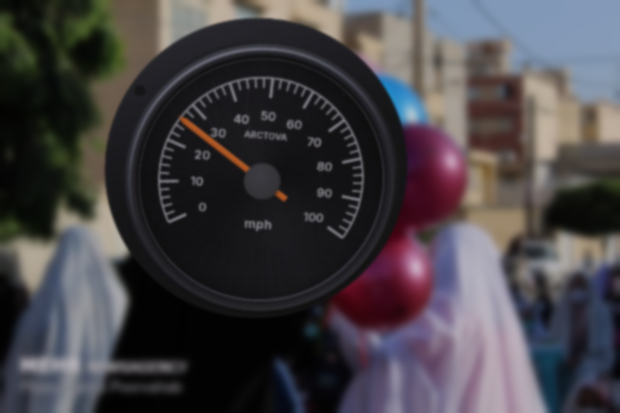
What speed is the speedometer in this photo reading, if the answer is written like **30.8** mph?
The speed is **26** mph
